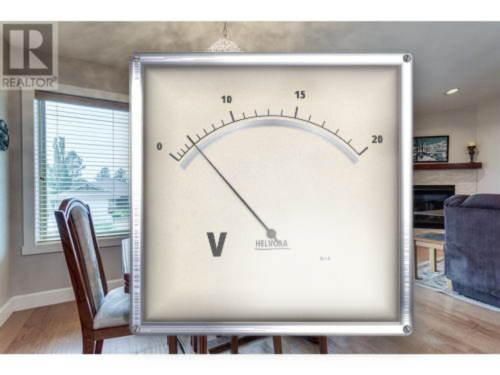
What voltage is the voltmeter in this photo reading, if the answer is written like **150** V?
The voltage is **5** V
